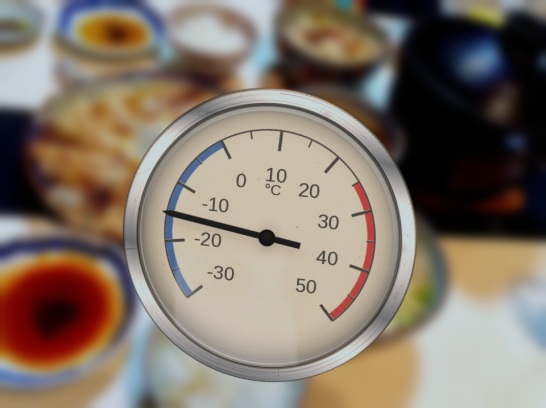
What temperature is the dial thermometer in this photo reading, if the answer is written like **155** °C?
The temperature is **-15** °C
